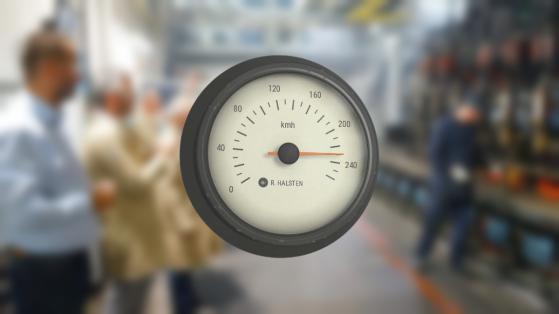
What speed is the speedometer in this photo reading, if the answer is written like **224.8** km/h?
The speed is **230** km/h
